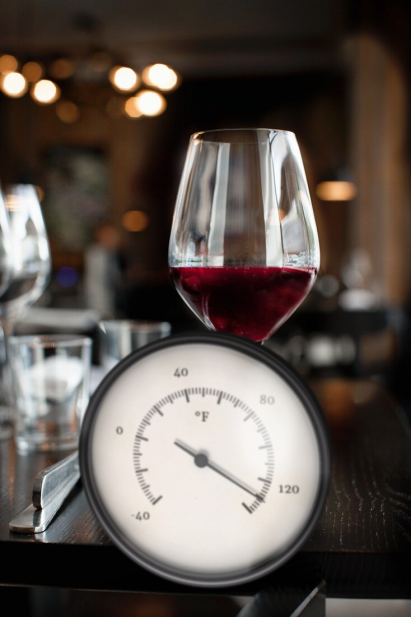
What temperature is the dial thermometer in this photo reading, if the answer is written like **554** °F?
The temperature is **130** °F
